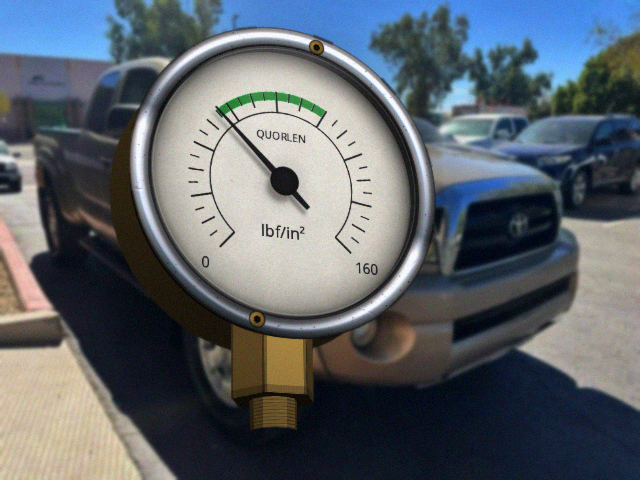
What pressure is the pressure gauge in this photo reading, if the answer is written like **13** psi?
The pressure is **55** psi
